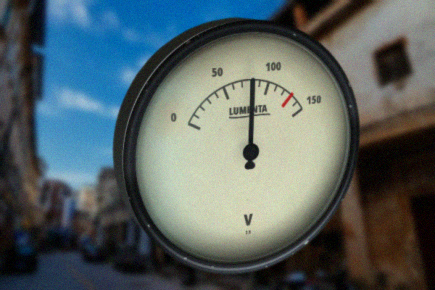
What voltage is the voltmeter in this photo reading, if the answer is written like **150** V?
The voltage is **80** V
